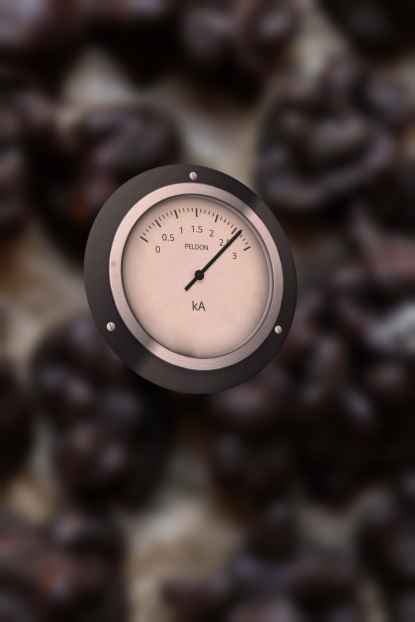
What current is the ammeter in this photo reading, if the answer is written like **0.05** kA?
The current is **2.6** kA
